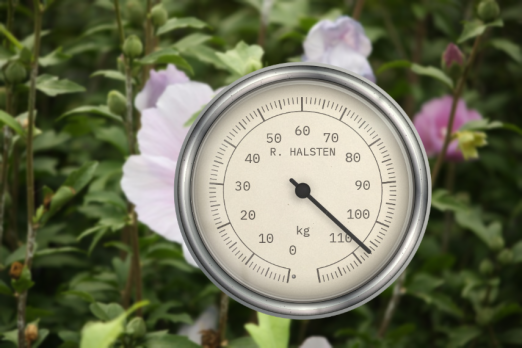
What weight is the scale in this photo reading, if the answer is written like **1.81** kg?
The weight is **107** kg
